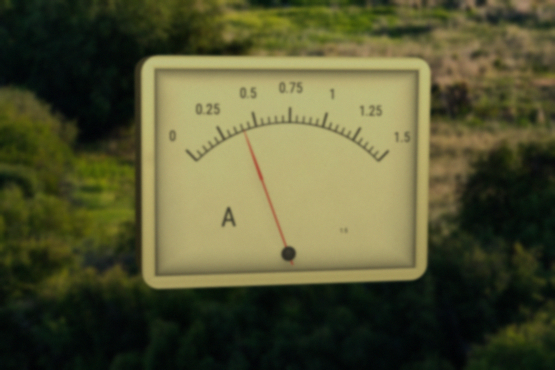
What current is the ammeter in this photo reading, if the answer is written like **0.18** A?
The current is **0.4** A
